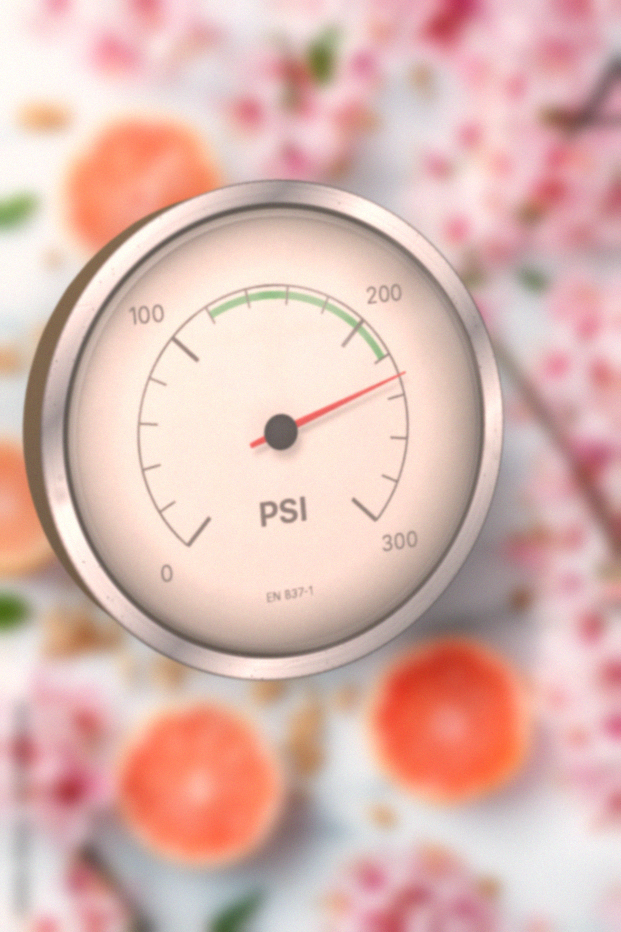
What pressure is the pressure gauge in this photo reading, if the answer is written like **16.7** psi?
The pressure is **230** psi
